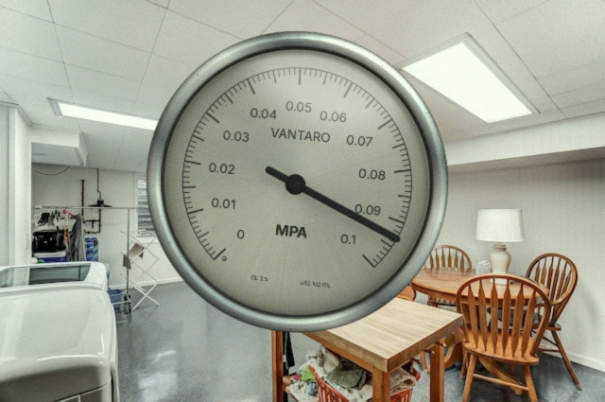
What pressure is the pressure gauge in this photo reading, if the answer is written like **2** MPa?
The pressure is **0.093** MPa
